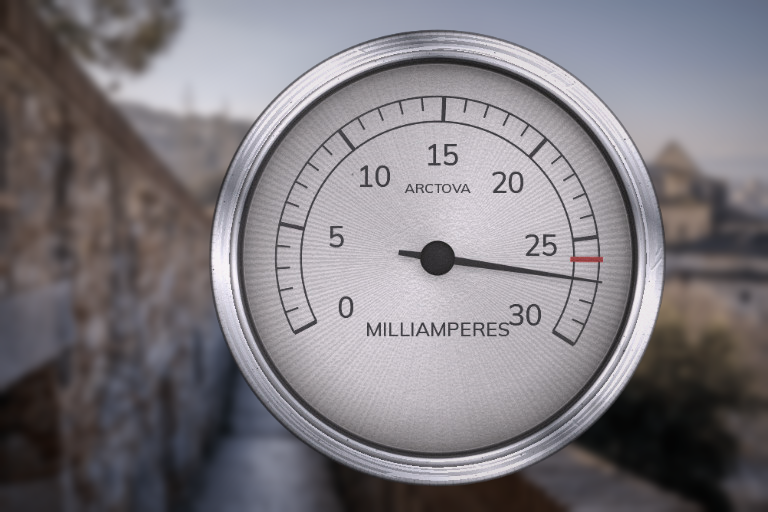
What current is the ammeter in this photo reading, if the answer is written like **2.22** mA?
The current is **27** mA
